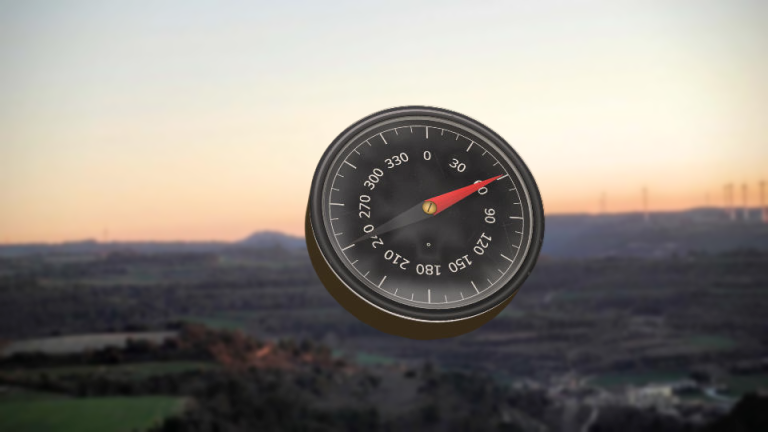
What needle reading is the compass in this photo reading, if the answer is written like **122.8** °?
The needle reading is **60** °
